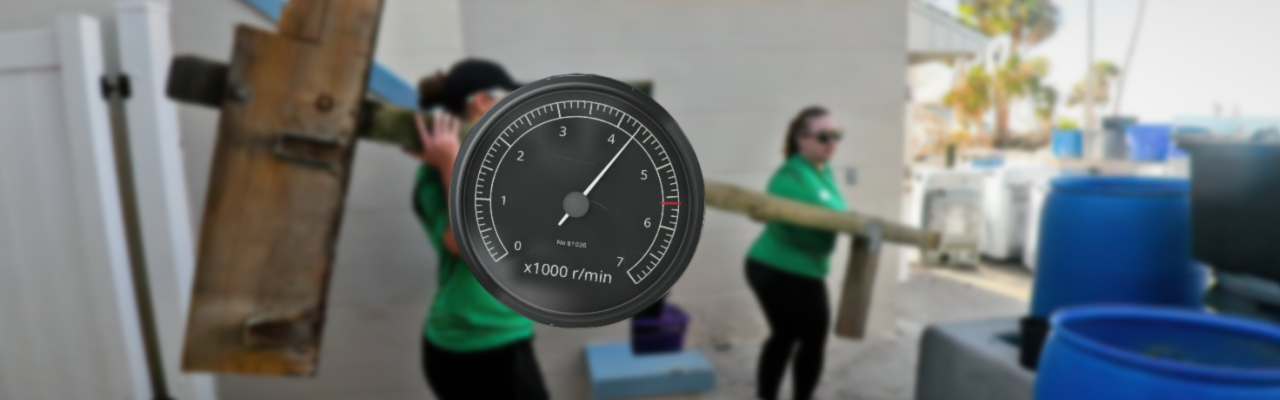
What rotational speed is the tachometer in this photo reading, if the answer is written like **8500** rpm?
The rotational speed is **4300** rpm
